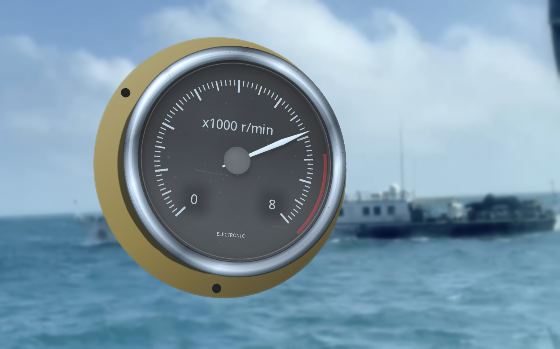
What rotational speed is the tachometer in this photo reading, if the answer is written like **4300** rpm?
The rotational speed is **5900** rpm
